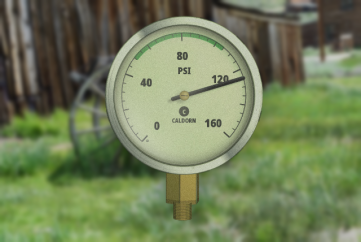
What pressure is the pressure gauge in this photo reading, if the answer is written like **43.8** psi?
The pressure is **125** psi
